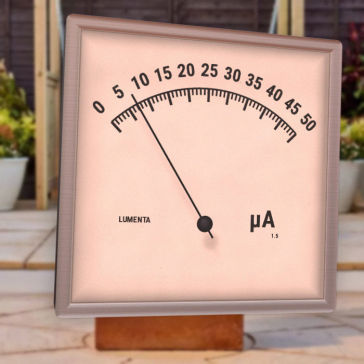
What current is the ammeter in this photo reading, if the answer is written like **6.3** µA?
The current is **7** µA
